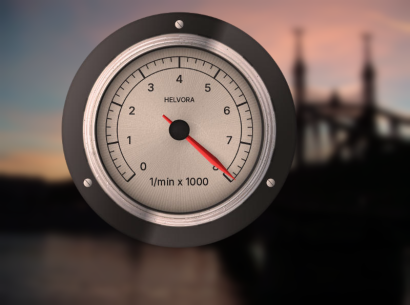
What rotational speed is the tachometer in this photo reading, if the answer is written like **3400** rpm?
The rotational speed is **7900** rpm
